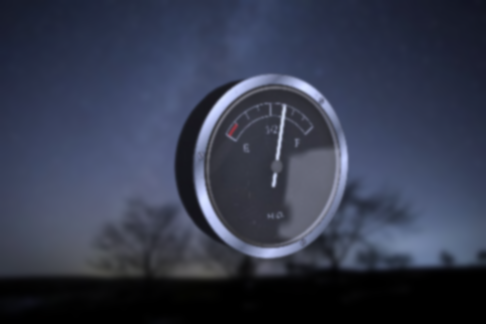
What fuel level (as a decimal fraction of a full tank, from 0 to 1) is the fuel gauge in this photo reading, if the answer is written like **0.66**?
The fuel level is **0.625**
